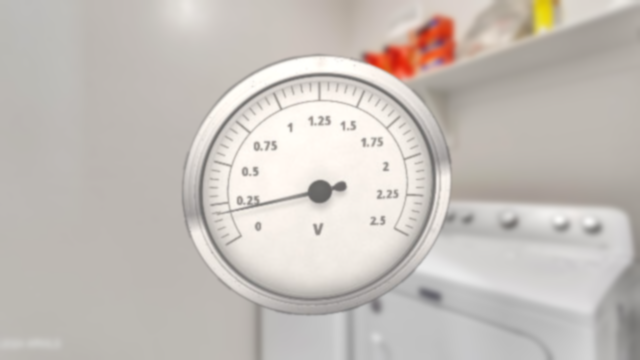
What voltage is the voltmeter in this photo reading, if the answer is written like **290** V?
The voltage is **0.2** V
